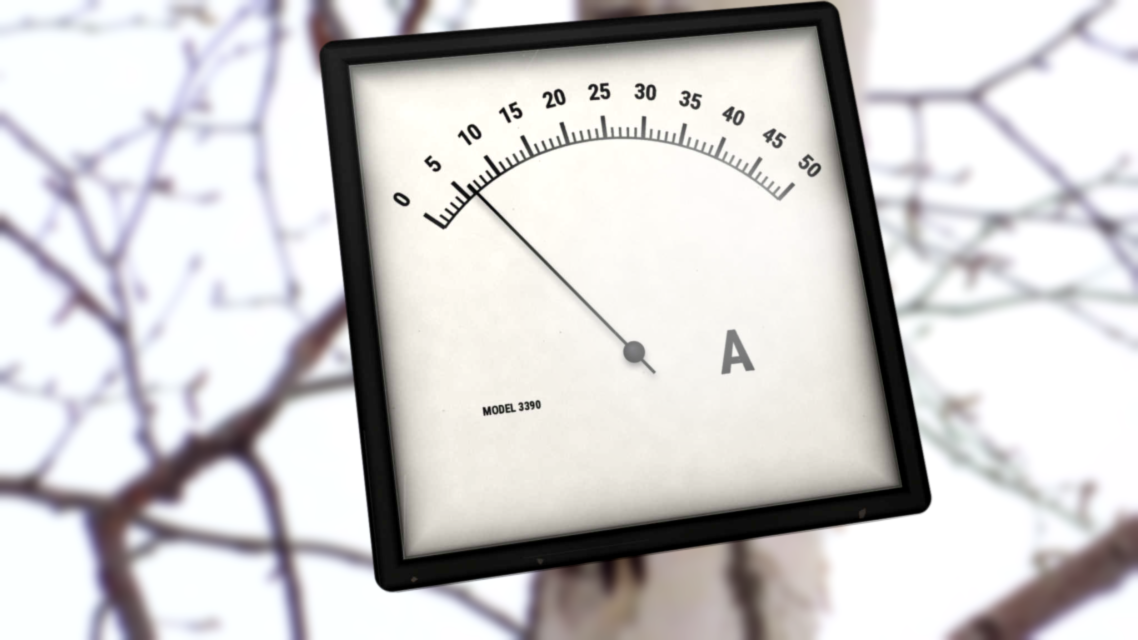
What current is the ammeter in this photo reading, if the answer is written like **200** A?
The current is **6** A
